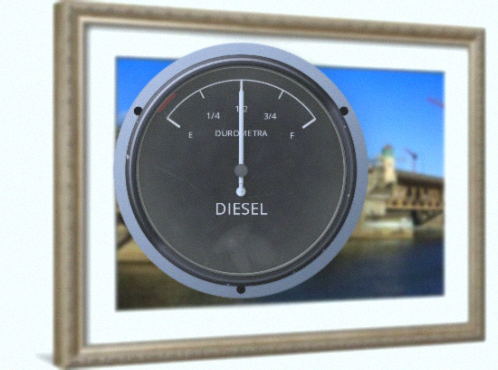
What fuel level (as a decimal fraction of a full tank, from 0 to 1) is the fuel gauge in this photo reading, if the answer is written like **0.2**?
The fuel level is **0.5**
